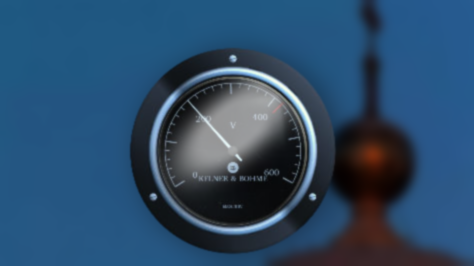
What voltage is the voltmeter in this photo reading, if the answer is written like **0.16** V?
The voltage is **200** V
